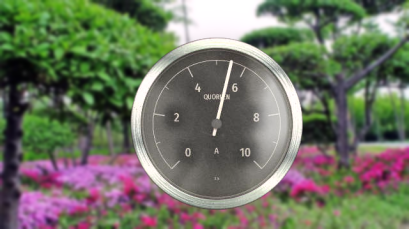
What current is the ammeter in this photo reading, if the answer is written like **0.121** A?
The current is **5.5** A
